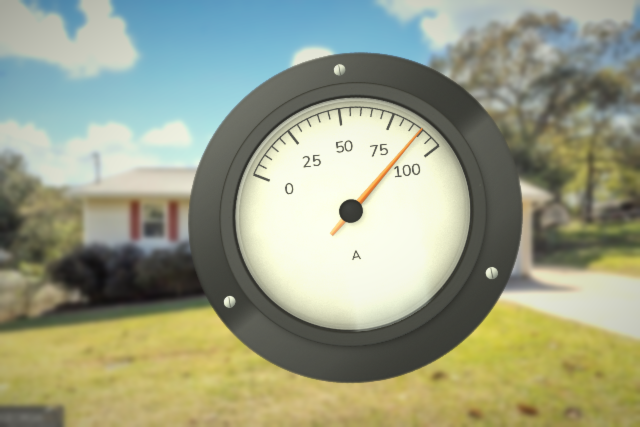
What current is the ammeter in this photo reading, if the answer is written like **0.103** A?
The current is **90** A
